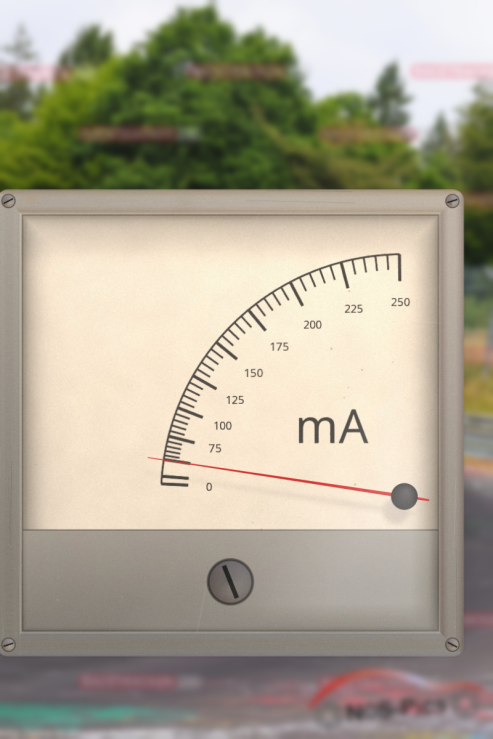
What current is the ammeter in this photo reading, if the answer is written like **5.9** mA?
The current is **50** mA
